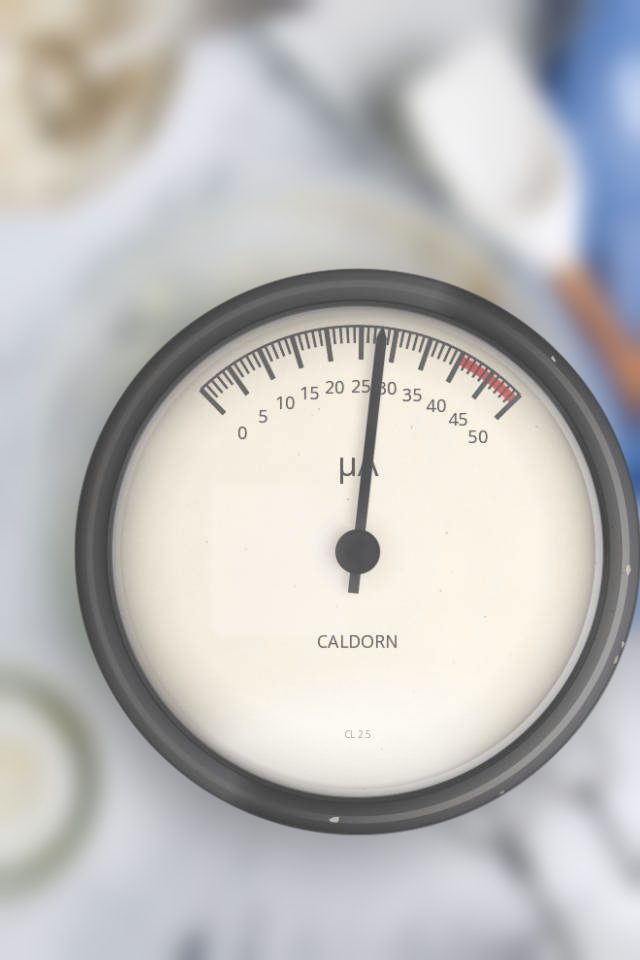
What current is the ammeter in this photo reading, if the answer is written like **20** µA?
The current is **28** µA
